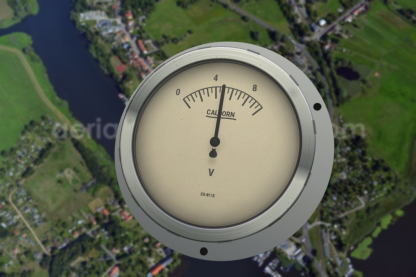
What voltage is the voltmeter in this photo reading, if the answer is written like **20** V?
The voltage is **5** V
